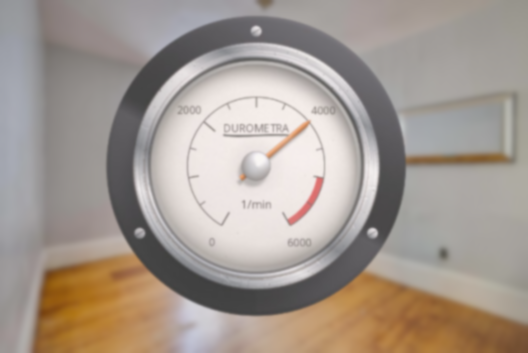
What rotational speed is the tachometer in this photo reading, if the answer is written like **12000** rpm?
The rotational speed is **4000** rpm
